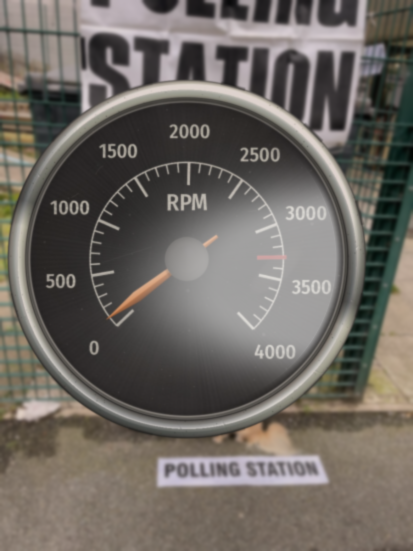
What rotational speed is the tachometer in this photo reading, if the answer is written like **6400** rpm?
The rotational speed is **100** rpm
